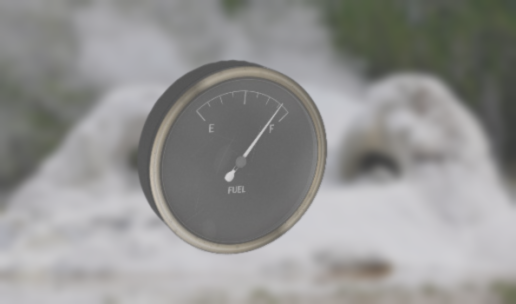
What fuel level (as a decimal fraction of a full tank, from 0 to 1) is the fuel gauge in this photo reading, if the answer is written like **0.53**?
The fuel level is **0.875**
